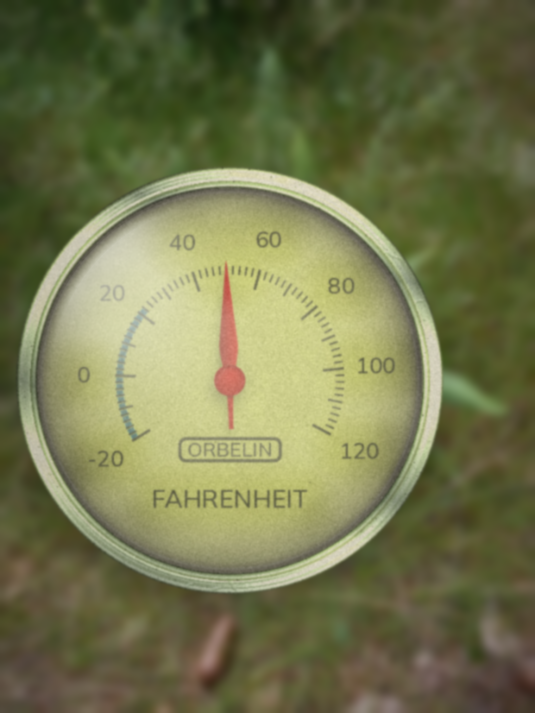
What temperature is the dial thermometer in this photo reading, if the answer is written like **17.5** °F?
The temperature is **50** °F
